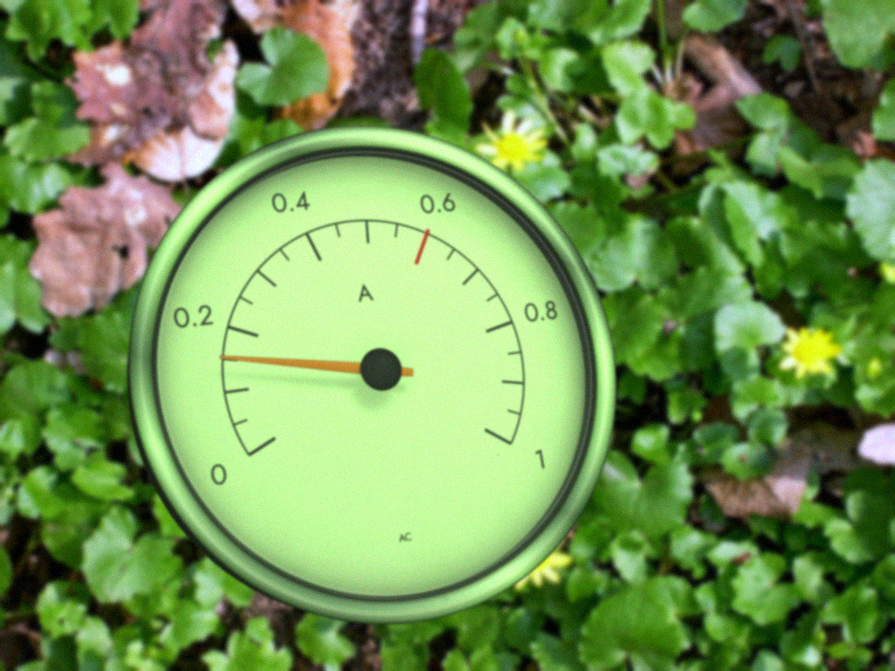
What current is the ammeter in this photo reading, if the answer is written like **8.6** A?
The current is **0.15** A
